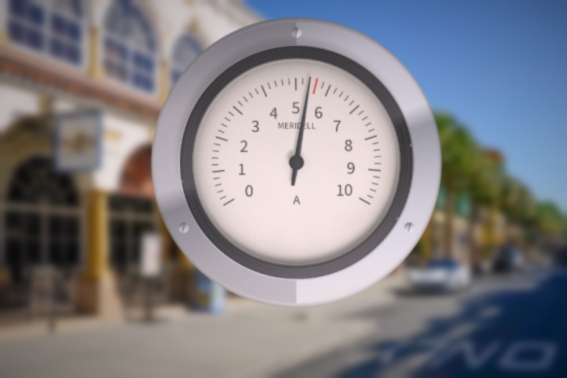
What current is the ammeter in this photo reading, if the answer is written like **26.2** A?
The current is **5.4** A
